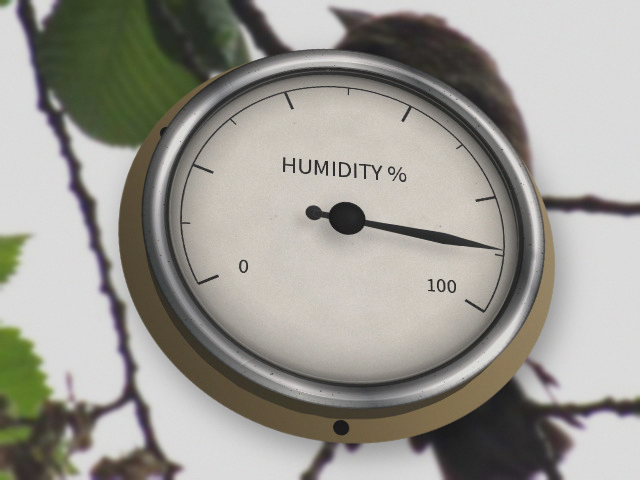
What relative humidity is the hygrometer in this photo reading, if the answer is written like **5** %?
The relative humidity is **90** %
